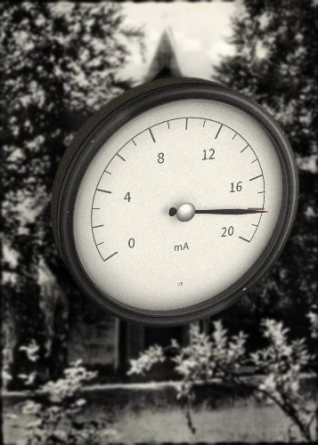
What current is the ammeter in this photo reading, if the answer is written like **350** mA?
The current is **18** mA
